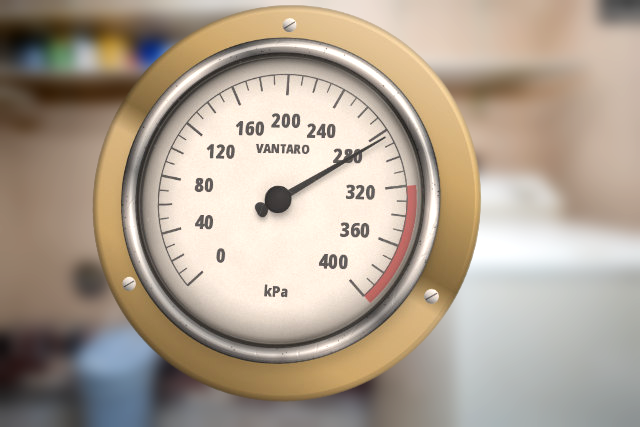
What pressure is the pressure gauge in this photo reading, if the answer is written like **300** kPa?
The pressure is **285** kPa
